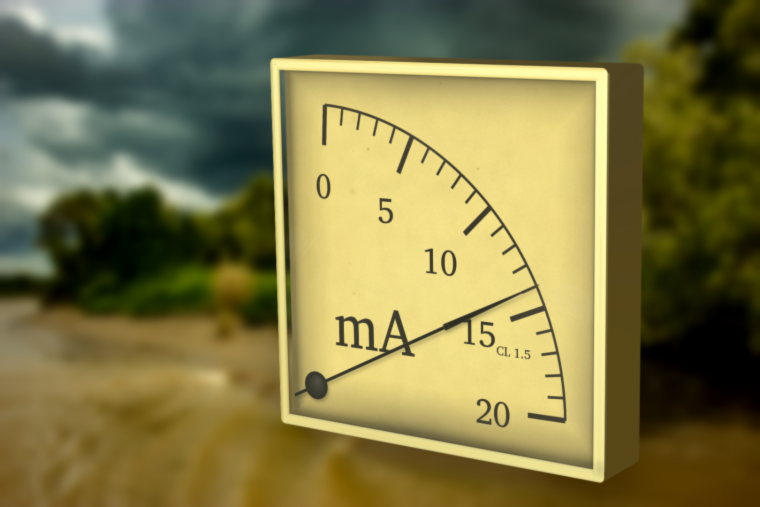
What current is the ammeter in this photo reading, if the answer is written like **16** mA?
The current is **14** mA
